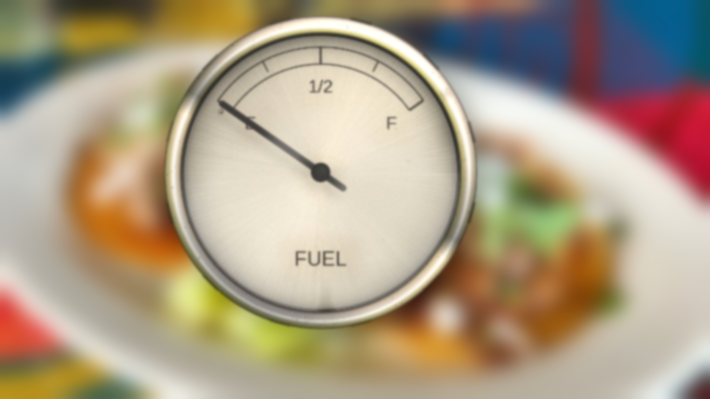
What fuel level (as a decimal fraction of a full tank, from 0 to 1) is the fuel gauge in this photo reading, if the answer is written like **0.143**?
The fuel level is **0**
